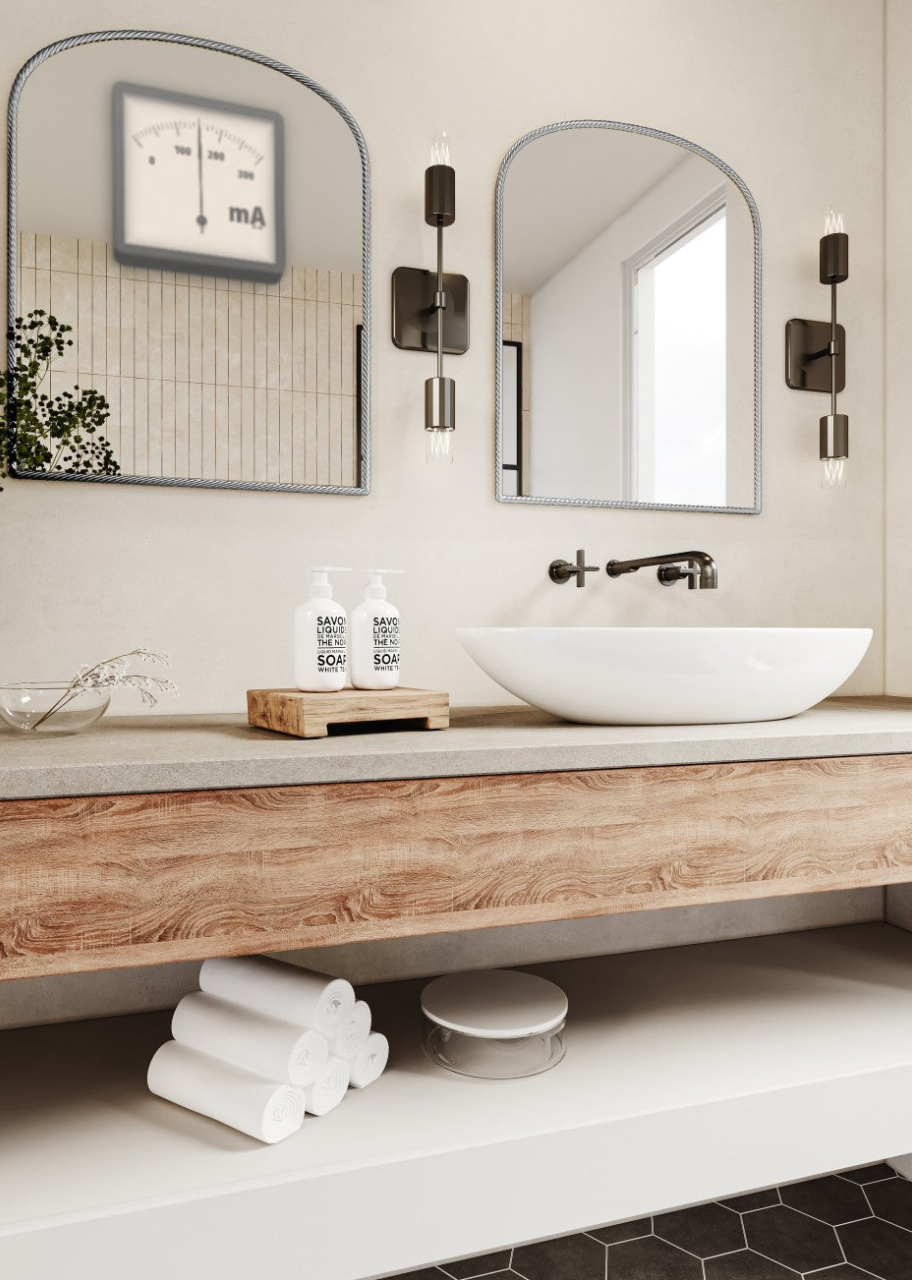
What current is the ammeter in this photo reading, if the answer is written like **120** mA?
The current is **150** mA
